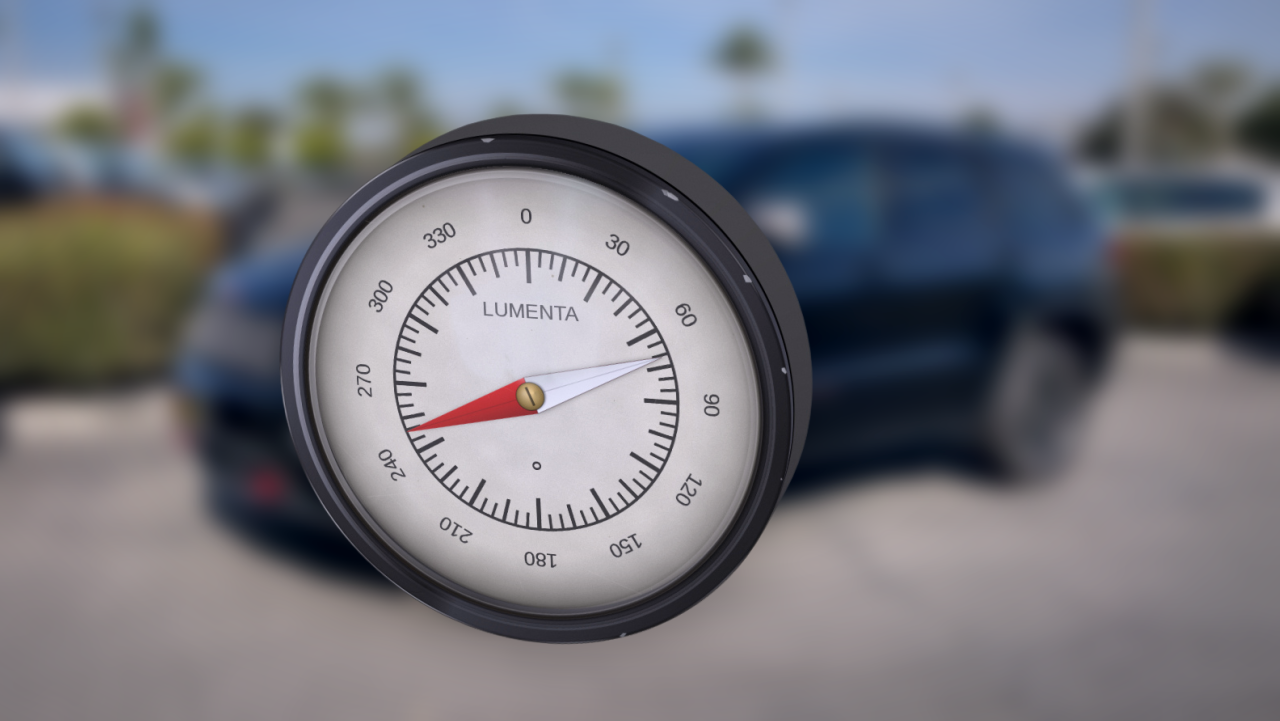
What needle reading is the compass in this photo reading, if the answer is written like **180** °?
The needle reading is **250** °
